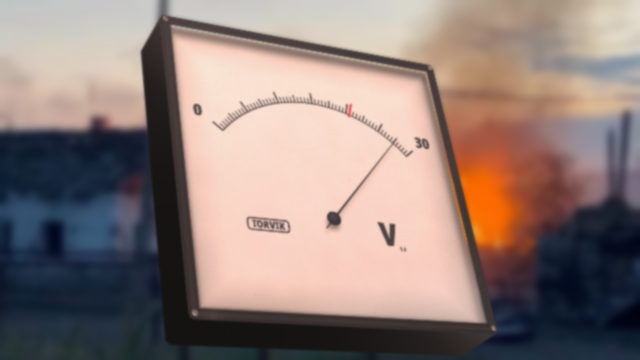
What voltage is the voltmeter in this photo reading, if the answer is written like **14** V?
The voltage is **27.5** V
